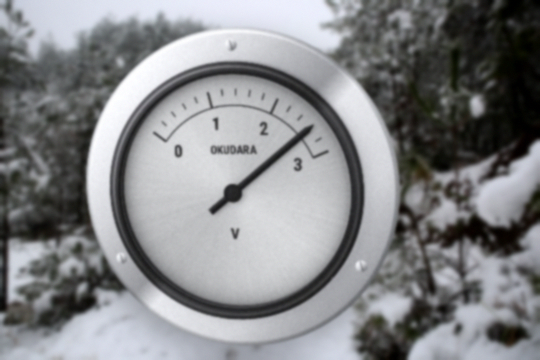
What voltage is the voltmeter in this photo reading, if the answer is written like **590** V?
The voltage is **2.6** V
